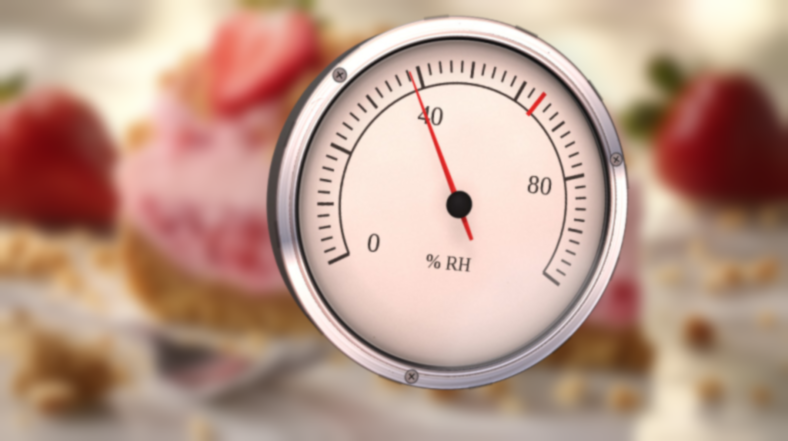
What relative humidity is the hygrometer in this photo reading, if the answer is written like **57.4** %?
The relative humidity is **38** %
